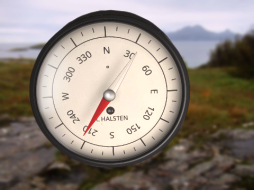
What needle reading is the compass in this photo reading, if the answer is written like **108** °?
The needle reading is **215** °
